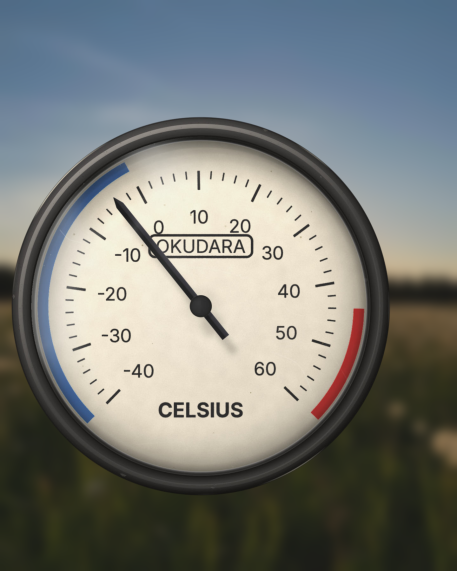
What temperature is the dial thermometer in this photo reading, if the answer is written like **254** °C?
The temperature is **-4** °C
